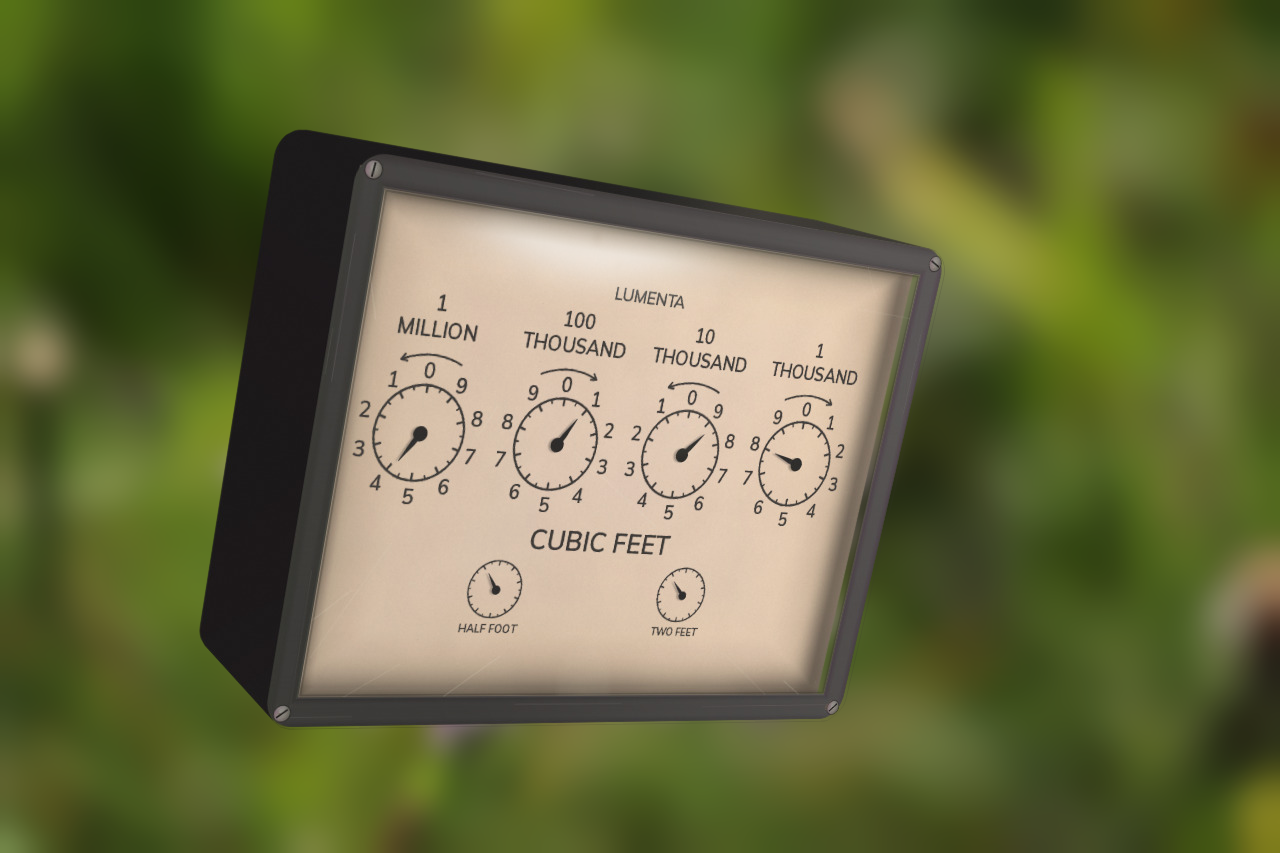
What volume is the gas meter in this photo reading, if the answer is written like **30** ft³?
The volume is **408800** ft³
